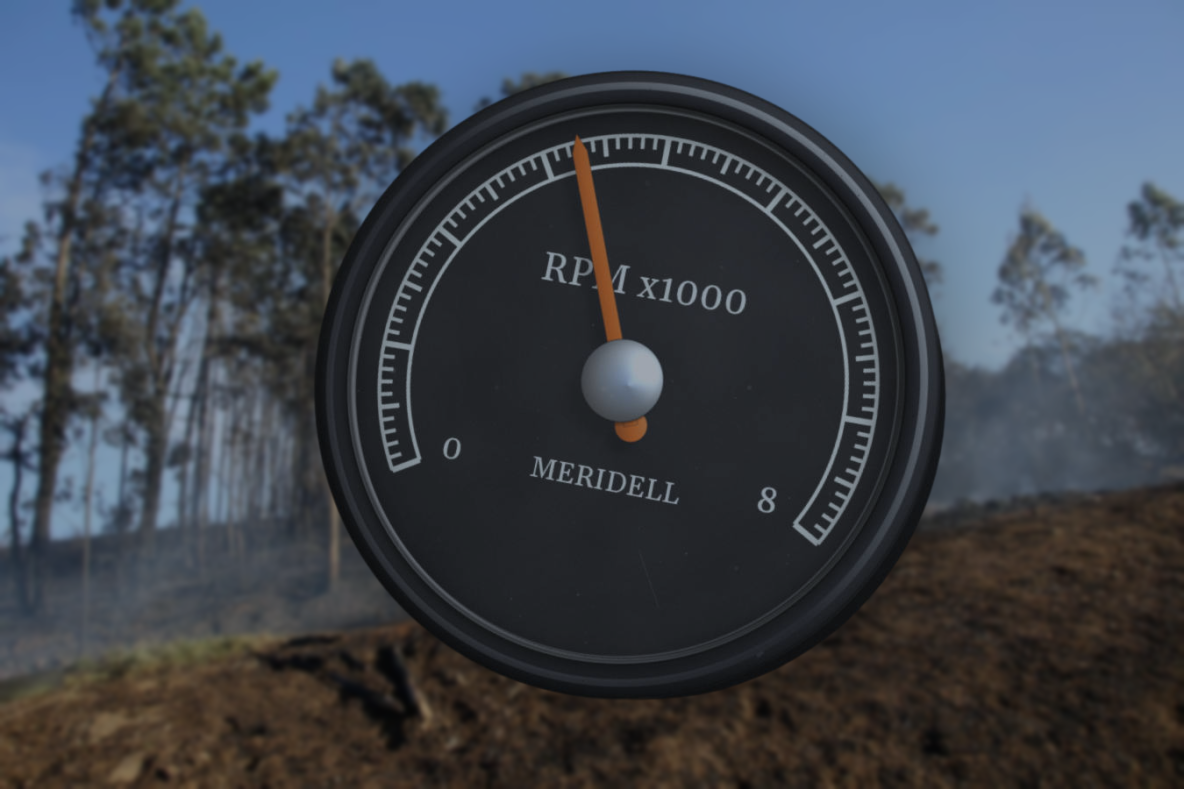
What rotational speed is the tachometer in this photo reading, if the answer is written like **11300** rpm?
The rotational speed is **3300** rpm
